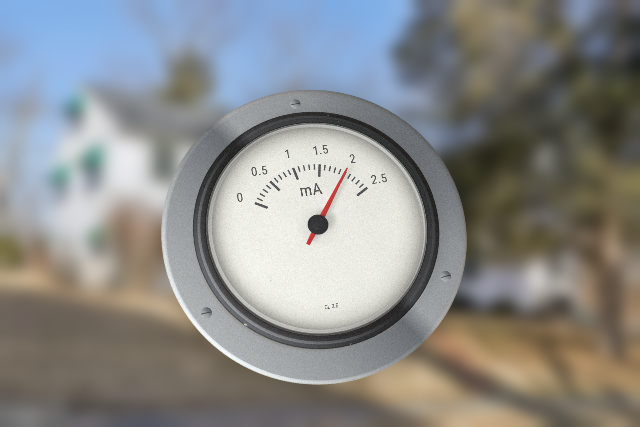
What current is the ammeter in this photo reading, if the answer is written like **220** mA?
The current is **2** mA
